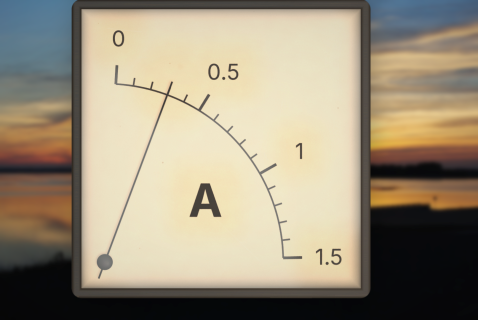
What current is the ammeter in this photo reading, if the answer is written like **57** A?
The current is **0.3** A
